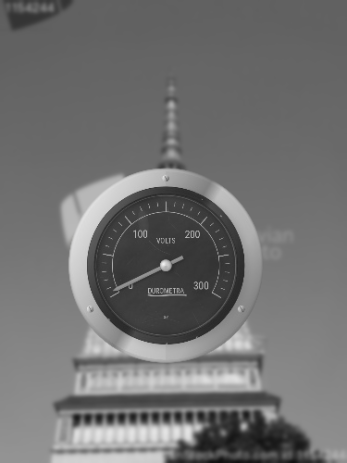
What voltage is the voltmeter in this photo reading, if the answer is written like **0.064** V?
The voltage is **5** V
